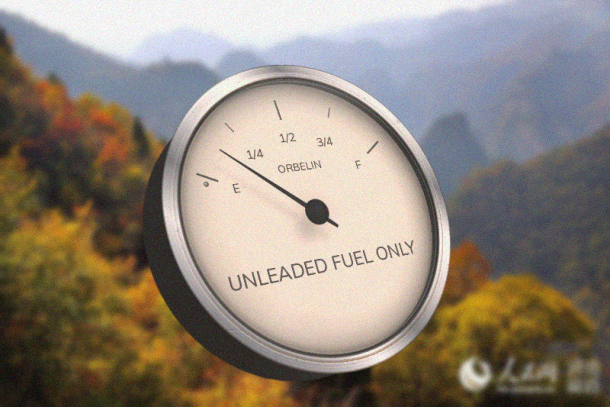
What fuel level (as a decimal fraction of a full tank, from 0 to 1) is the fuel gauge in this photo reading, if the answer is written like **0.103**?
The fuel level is **0.125**
